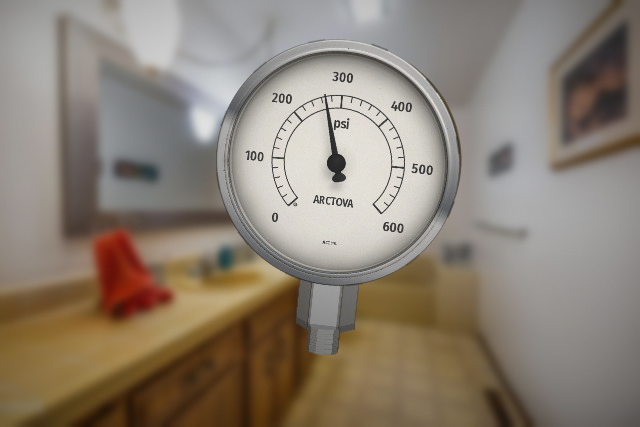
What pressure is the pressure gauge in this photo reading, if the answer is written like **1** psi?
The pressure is **270** psi
